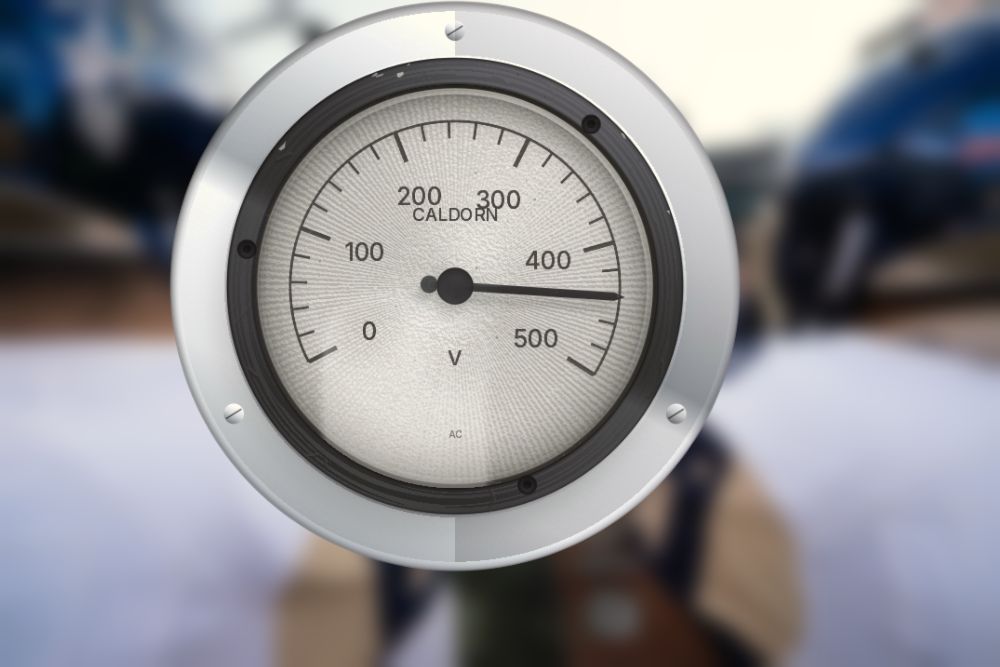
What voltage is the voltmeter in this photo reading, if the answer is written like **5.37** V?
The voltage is **440** V
